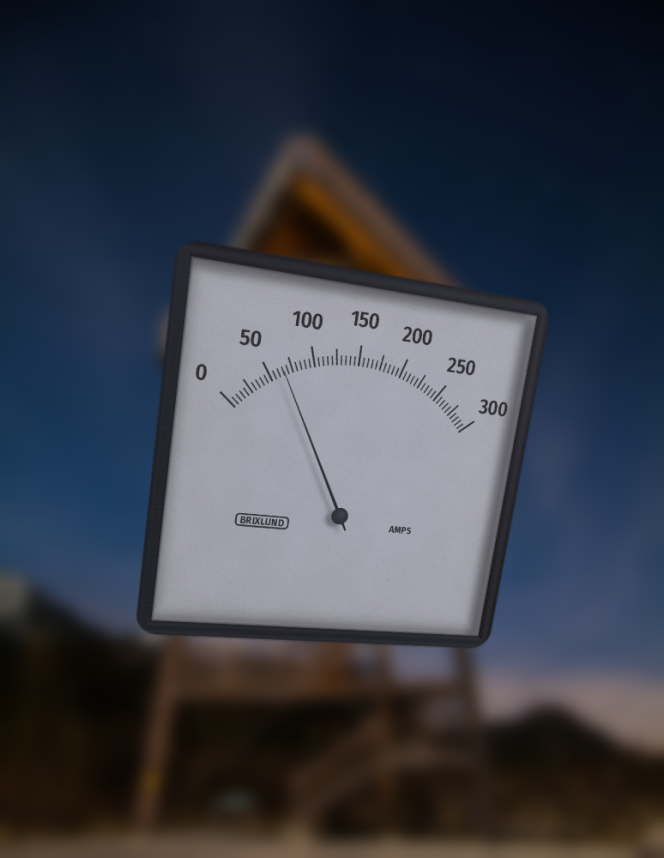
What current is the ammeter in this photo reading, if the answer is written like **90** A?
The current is **65** A
